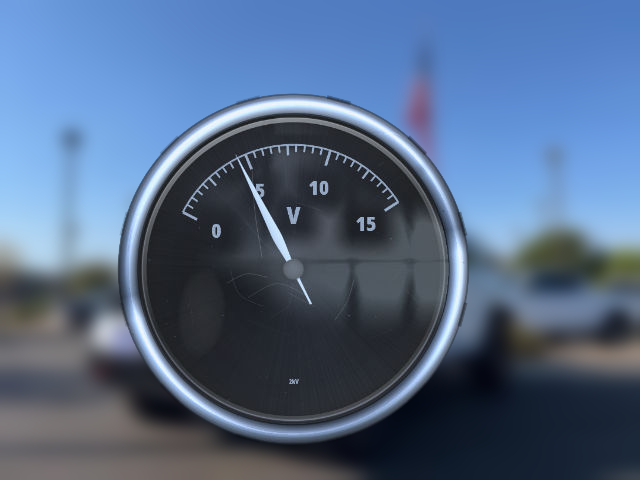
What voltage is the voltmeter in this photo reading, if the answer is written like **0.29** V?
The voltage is **4.5** V
